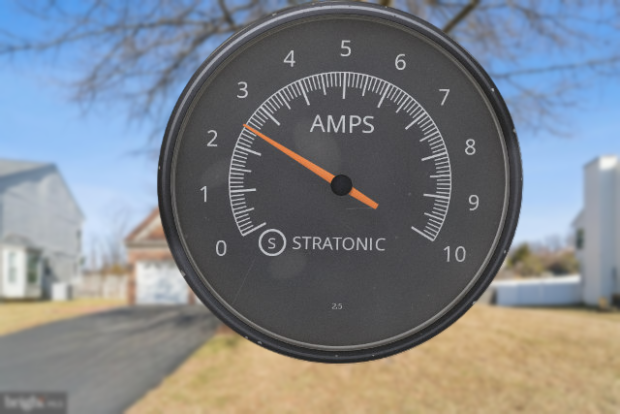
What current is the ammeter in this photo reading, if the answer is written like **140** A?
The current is **2.5** A
